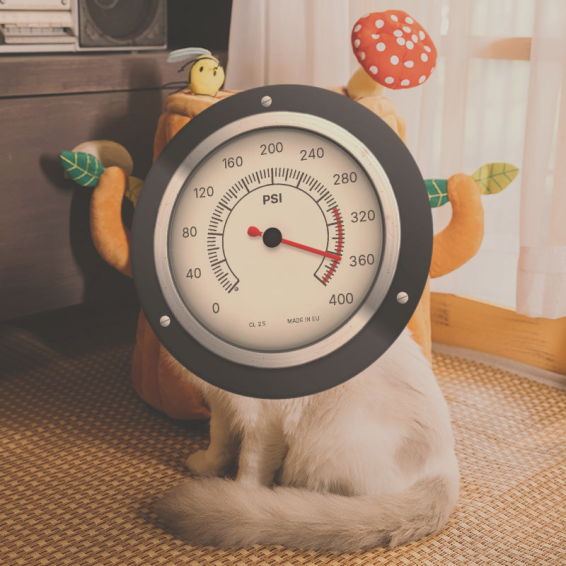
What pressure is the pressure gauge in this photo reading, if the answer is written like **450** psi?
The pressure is **365** psi
